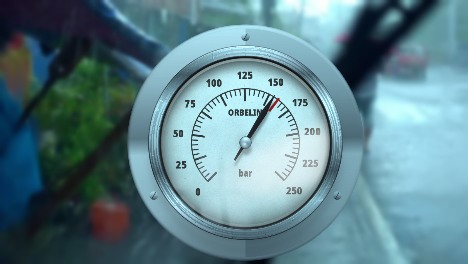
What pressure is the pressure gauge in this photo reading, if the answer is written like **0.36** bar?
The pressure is **155** bar
